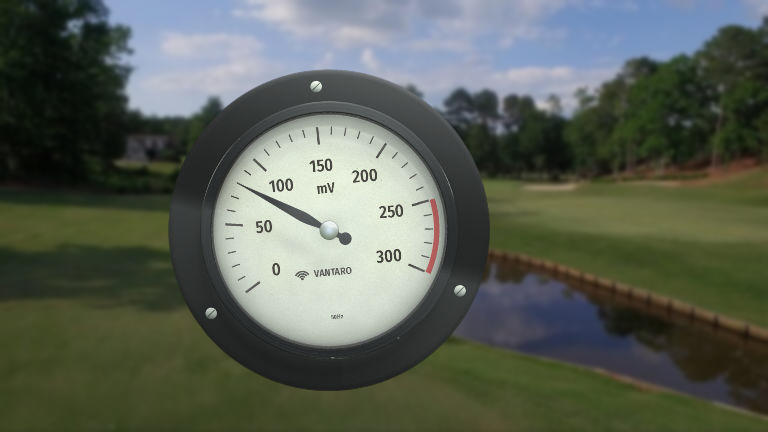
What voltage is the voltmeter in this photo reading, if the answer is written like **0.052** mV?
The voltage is **80** mV
